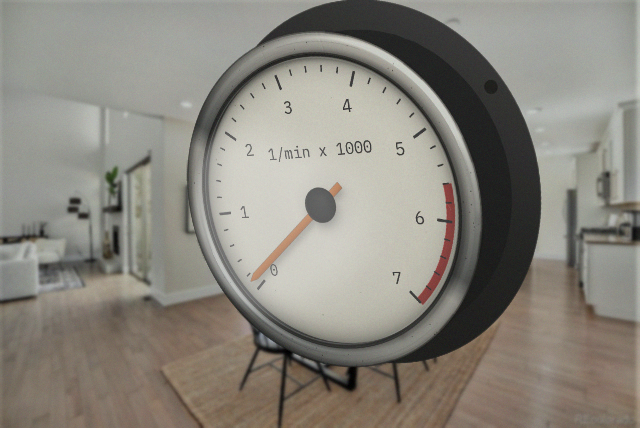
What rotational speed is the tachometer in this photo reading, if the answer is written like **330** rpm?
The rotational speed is **100** rpm
